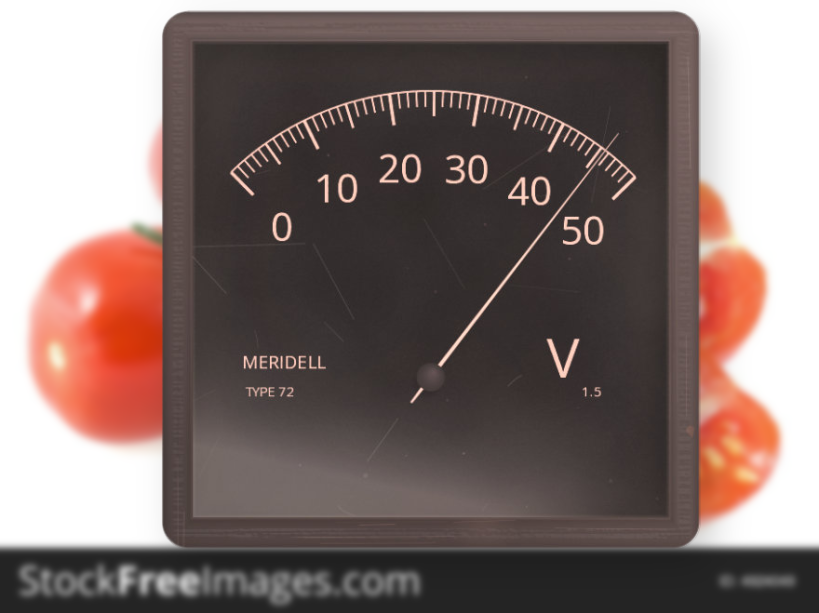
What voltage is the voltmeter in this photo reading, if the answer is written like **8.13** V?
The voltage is **45.5** V
